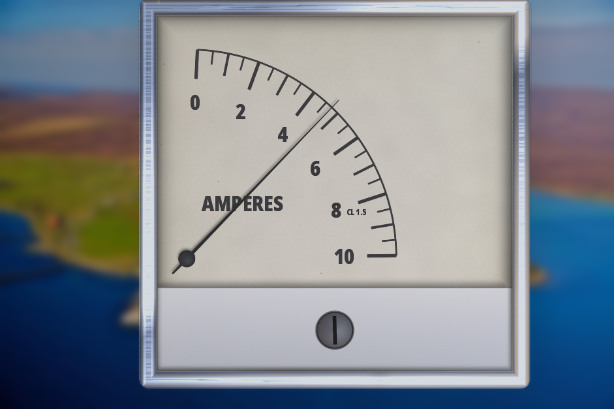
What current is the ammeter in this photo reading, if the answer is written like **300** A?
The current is **4.75** A
